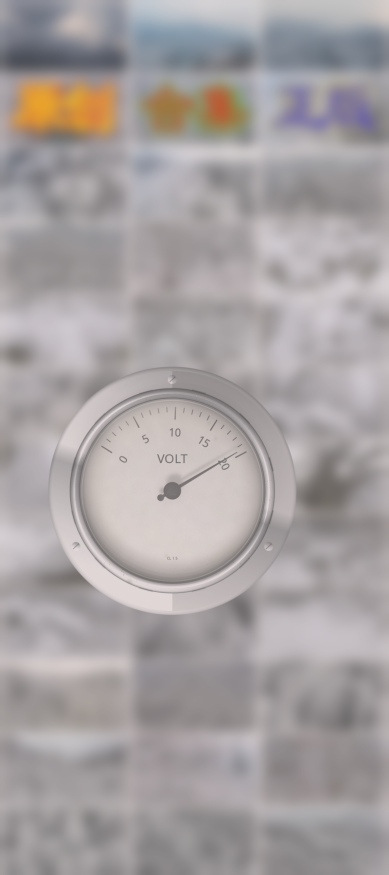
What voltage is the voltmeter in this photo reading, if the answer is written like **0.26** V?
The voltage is **19.5** V
